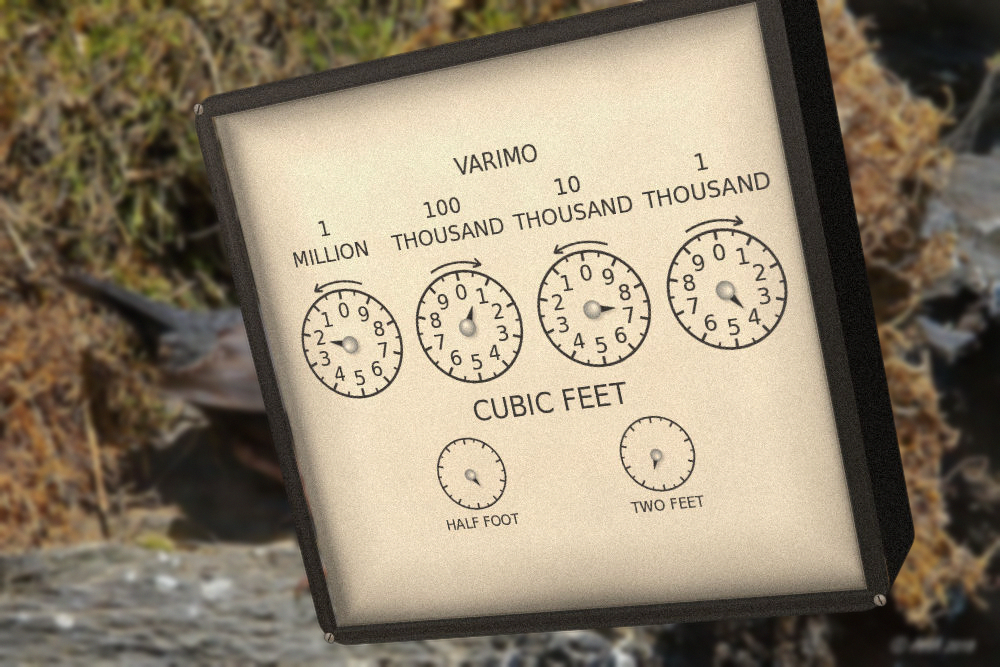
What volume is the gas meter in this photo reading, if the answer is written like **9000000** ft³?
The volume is **207400** ft³
